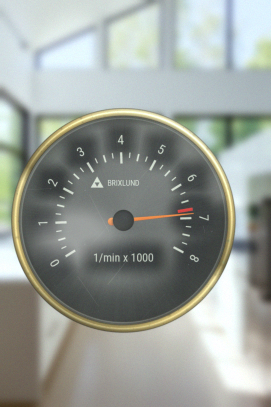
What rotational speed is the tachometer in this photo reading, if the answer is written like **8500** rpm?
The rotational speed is **6875** rpm
